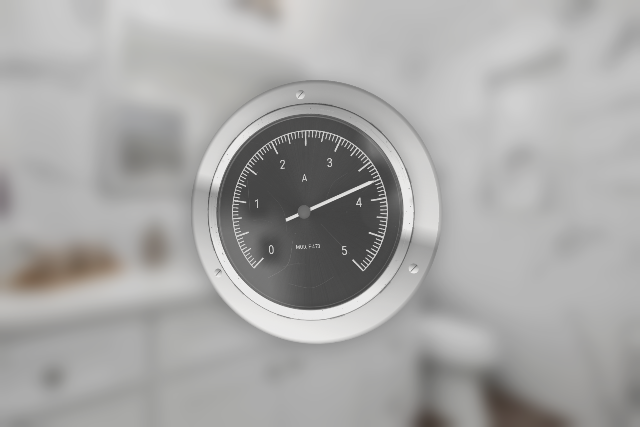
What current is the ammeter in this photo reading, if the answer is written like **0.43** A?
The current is **3.75** A
